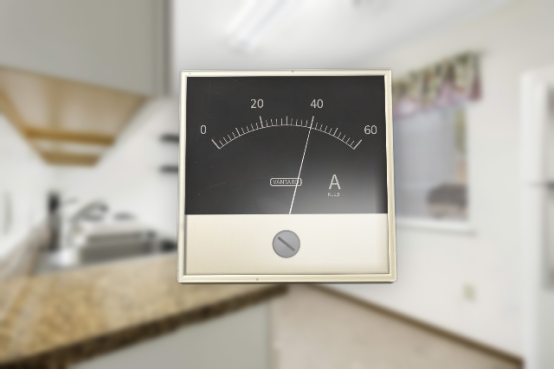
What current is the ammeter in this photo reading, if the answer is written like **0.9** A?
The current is **40** A
